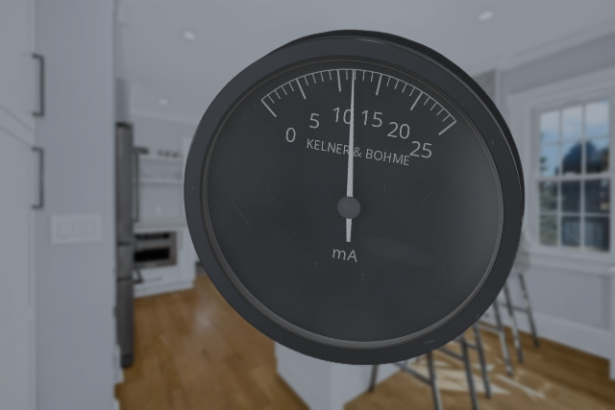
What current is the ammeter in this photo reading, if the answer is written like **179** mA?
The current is **12** mA
